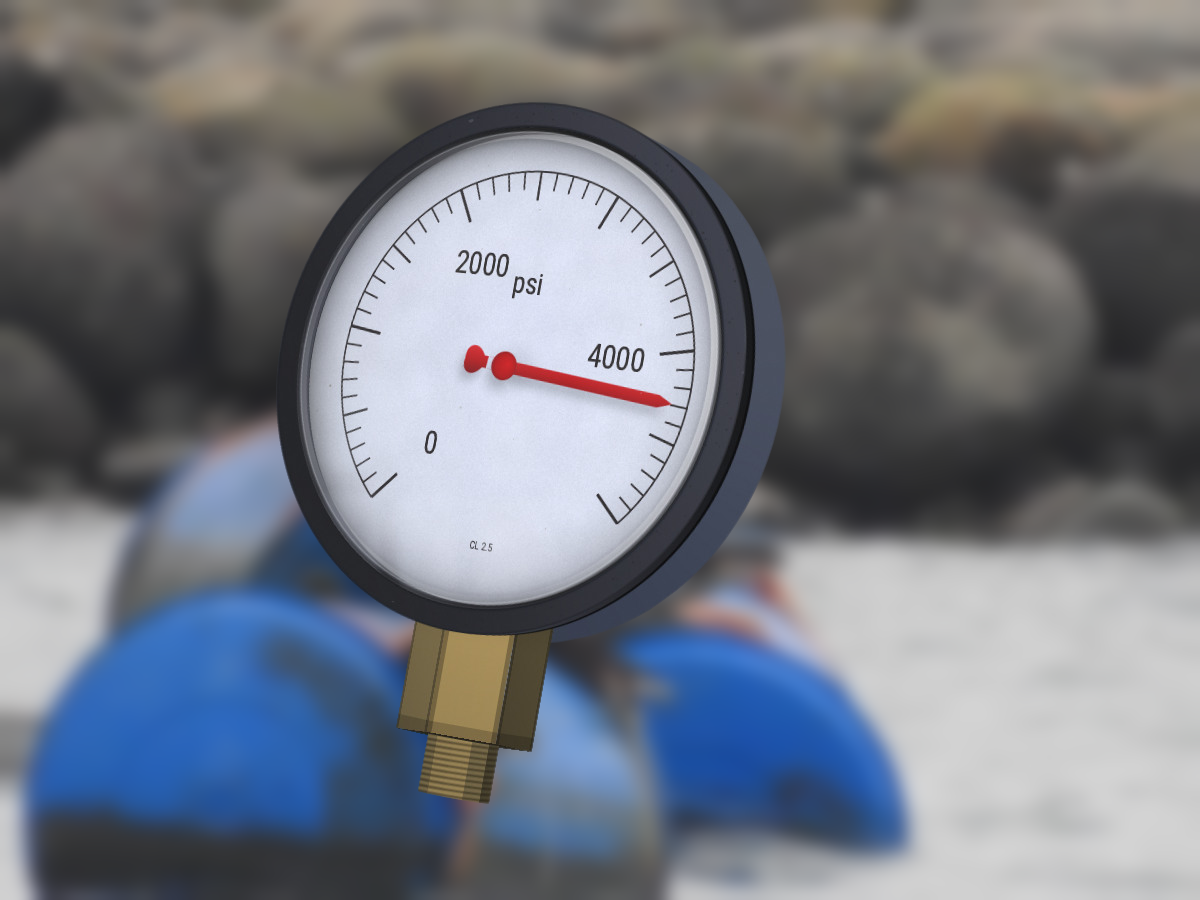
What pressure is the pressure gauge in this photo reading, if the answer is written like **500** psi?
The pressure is **4300** psi
